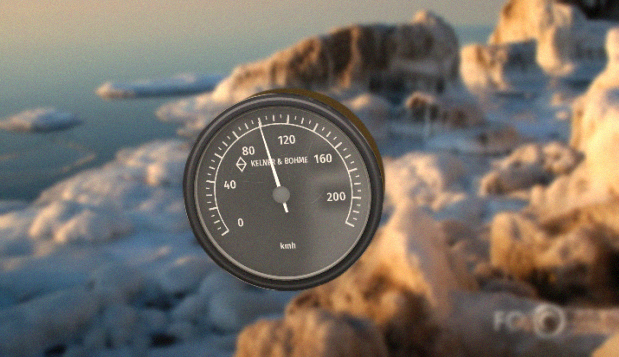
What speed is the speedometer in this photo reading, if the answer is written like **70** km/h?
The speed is **100** km/h
